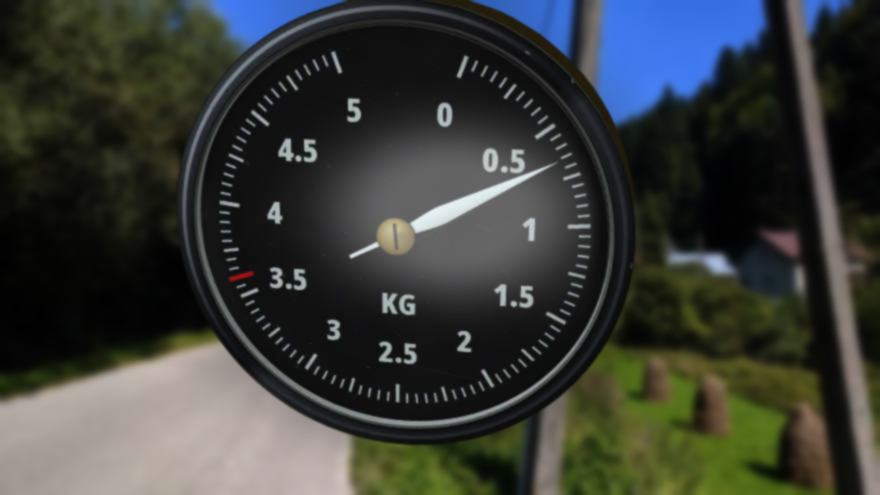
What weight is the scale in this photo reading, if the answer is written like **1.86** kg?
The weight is **0.65** kg
